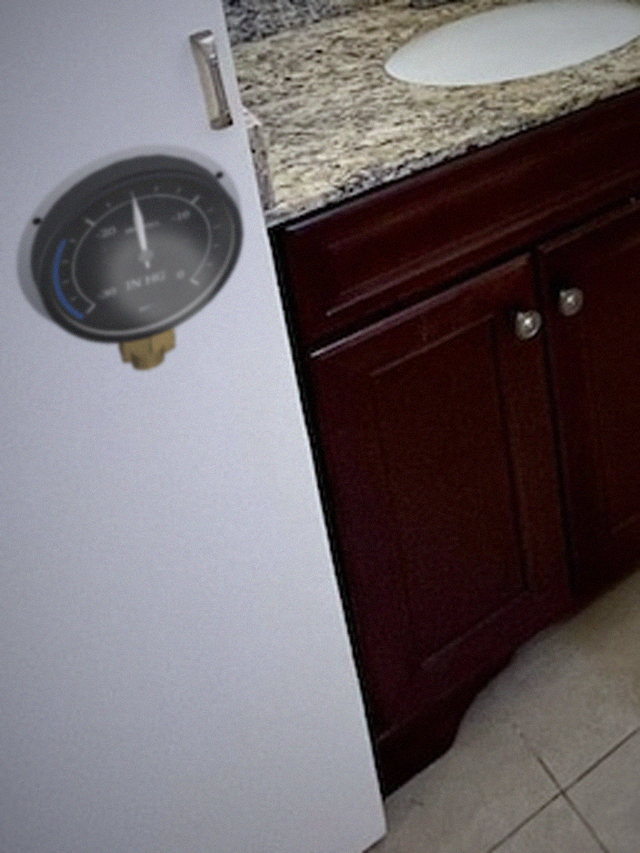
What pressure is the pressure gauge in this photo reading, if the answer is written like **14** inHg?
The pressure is **-16** inHg
